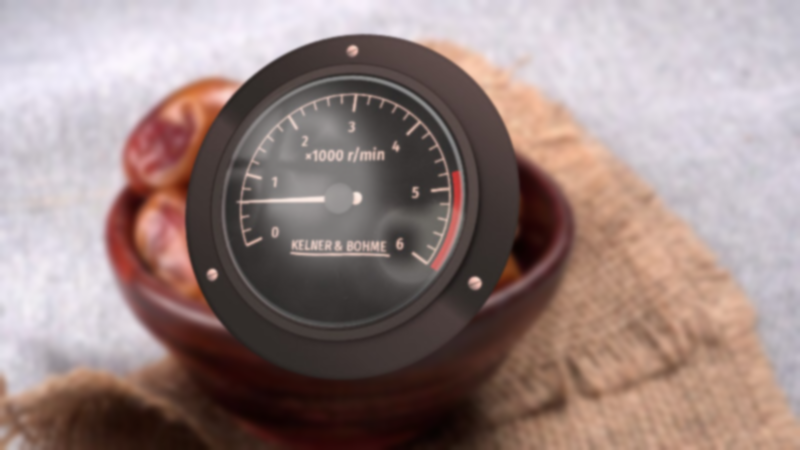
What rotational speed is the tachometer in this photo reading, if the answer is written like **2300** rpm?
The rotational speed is **600** rpm
